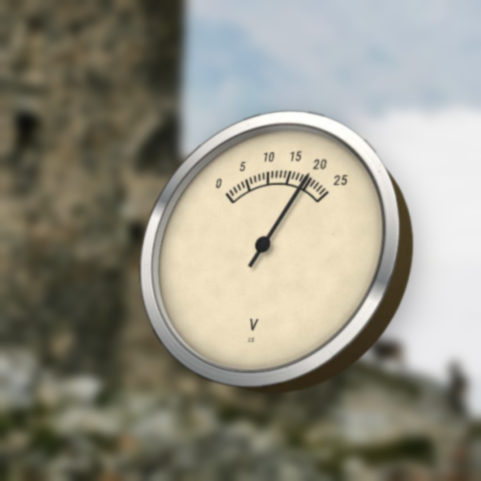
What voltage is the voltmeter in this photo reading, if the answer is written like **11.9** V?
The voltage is **20** V
